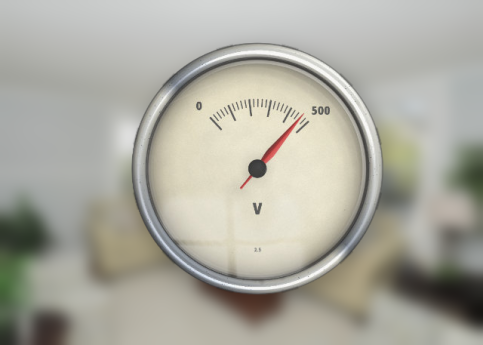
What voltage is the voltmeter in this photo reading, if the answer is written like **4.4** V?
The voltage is **460** V
